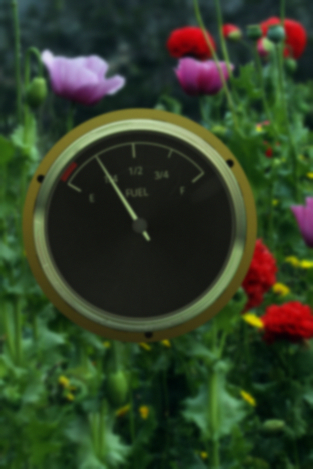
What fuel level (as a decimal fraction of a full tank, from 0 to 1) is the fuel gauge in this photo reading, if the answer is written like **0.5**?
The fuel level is **0.25**
